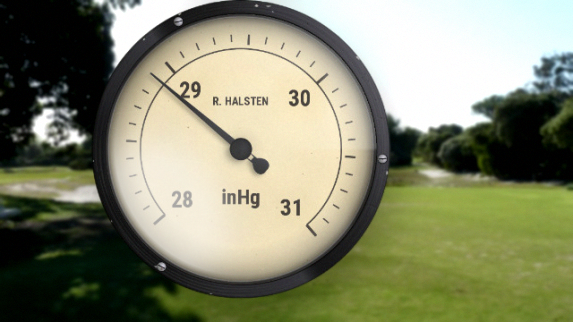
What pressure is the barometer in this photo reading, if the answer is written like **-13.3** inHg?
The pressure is **28.9** inHg
